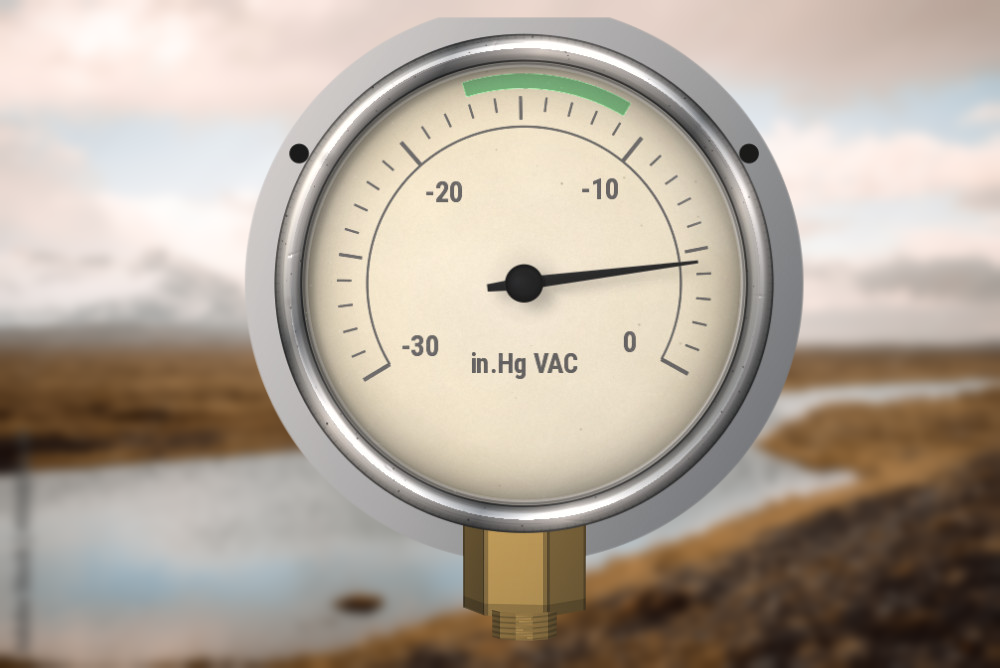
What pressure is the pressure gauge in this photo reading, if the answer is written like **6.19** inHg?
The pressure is **-4.5** inHg
